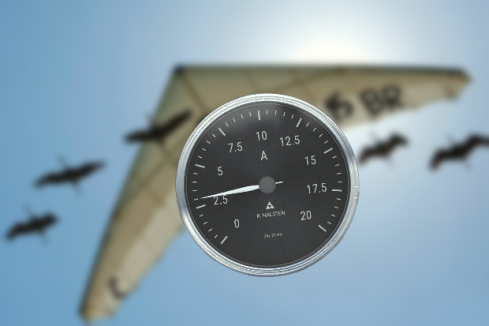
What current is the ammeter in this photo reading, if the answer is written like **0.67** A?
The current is **3** A
